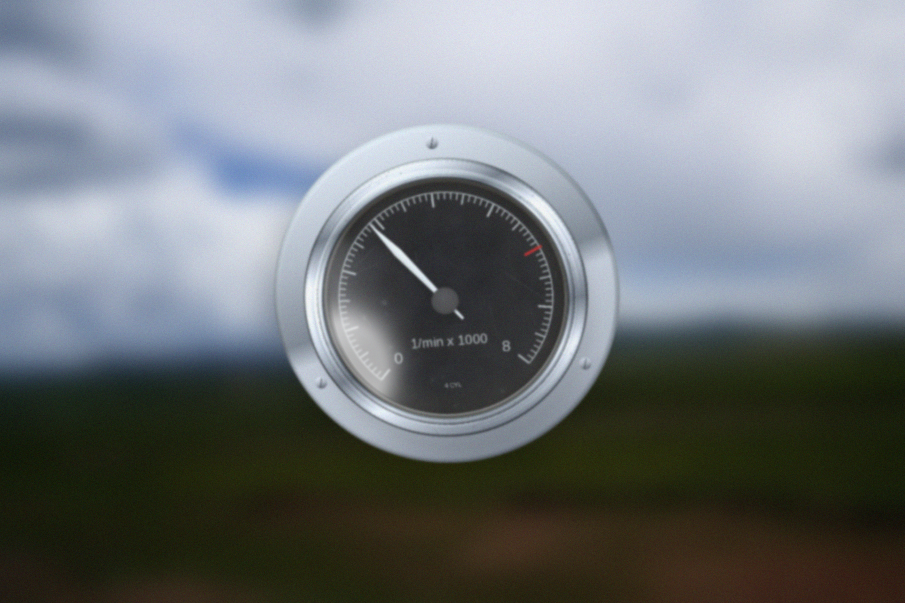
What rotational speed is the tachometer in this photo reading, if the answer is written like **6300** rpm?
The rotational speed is **2900** rpm
